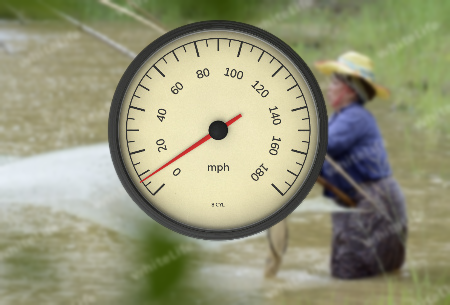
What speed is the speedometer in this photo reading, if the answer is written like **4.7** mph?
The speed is **7.5** mph
